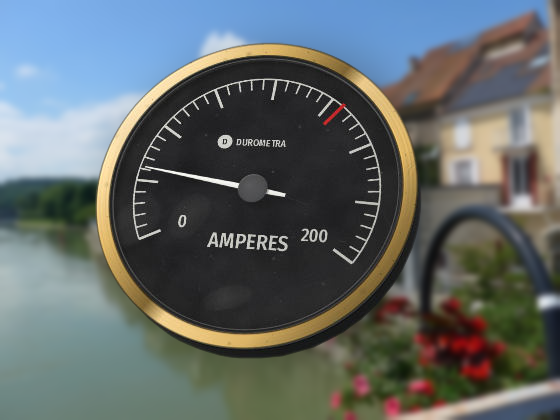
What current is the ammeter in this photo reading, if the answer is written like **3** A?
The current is **30** A
